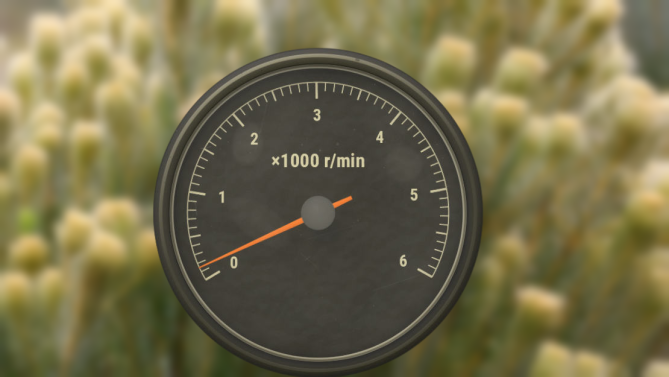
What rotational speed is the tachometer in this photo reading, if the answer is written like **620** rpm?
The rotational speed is **150** rpm
